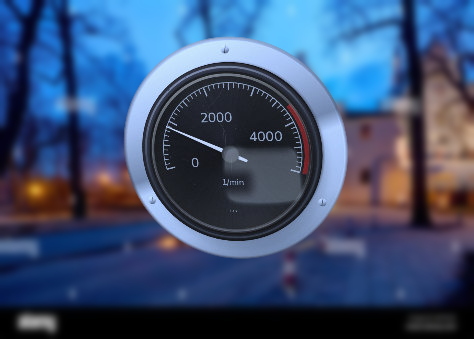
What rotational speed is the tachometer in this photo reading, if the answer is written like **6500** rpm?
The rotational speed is **900** rpm
